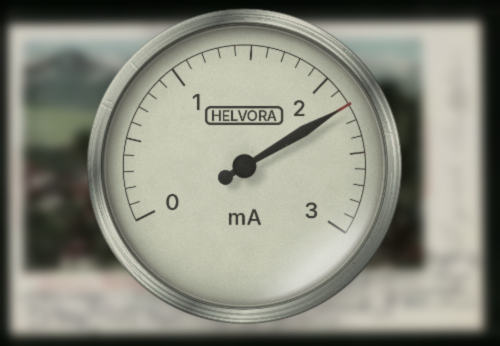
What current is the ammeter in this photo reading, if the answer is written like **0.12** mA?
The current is **2.2** mA
